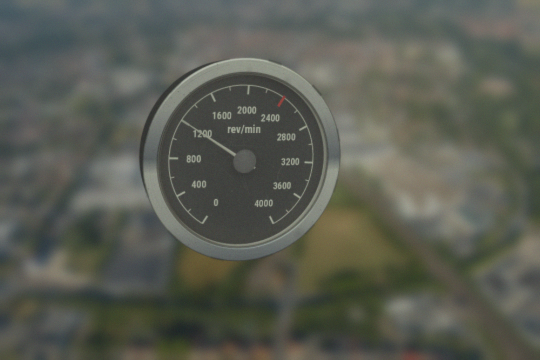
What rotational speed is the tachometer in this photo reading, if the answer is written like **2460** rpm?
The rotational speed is **1200** rpm
